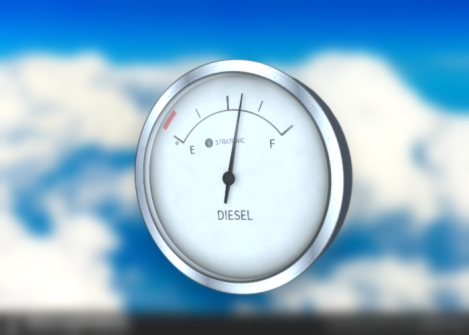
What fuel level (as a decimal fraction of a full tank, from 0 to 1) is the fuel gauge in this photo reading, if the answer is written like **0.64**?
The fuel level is **0.625**
